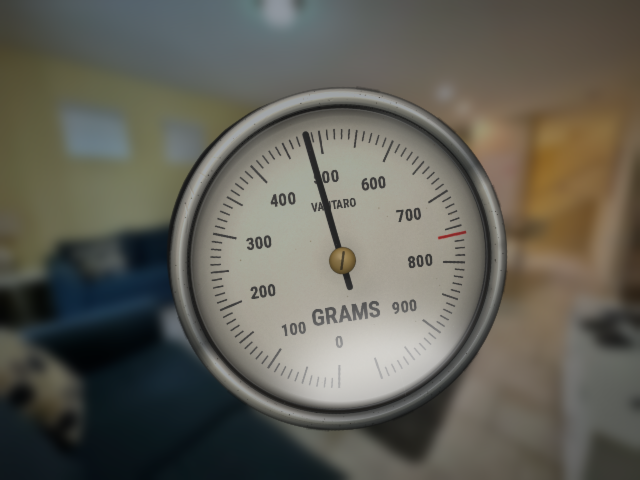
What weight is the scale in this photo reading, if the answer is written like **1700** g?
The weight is **480** g
